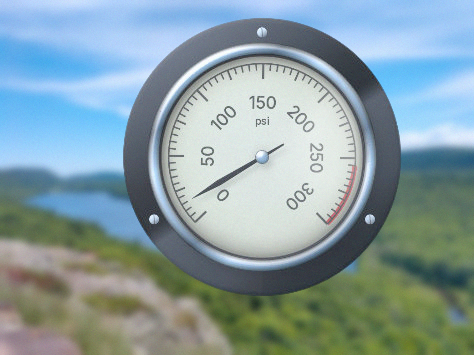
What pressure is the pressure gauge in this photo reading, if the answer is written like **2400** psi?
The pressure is **15** psi
